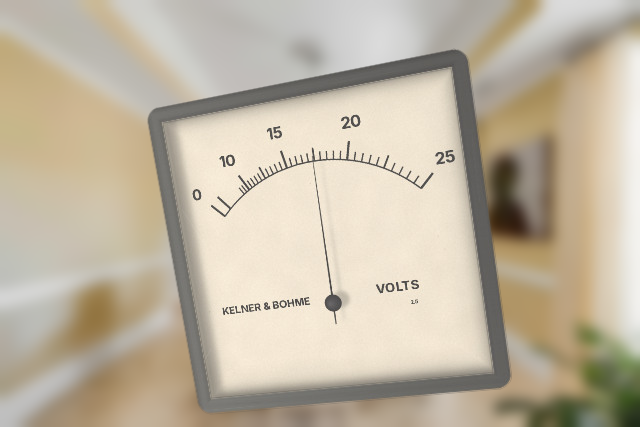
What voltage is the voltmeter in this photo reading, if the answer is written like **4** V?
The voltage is **17.5** V
